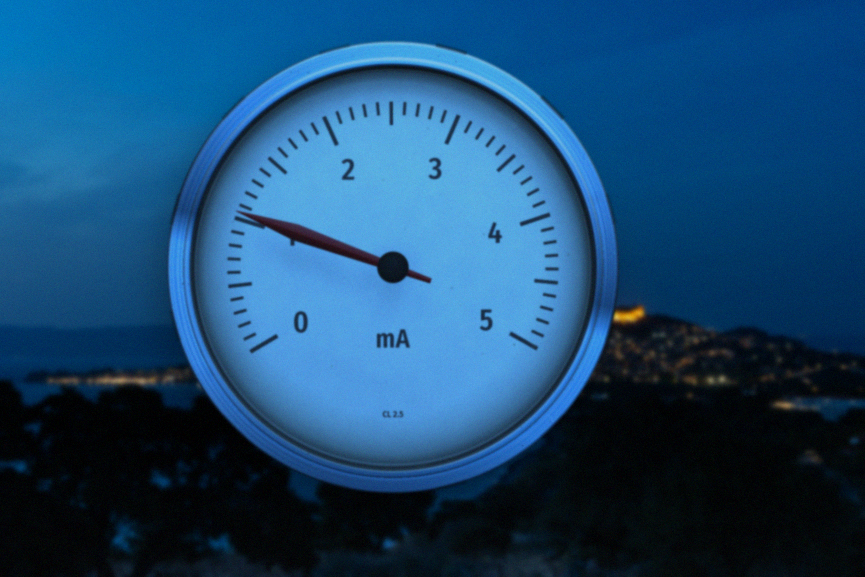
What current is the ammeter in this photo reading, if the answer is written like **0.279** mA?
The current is **1.05** mA
